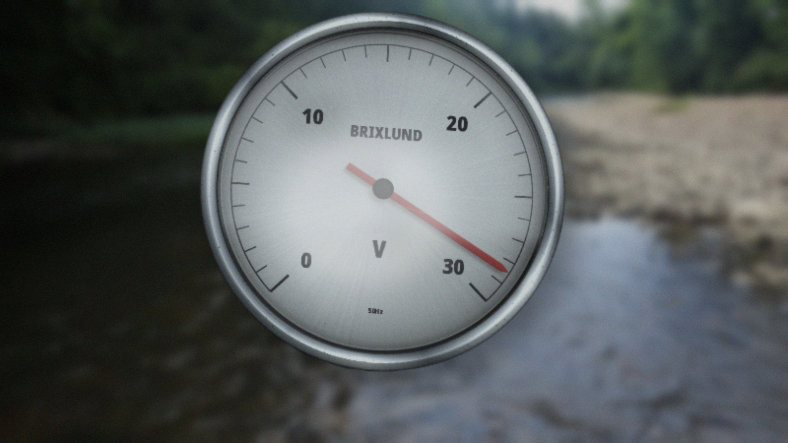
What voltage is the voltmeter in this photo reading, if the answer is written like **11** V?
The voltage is **28.5** V
